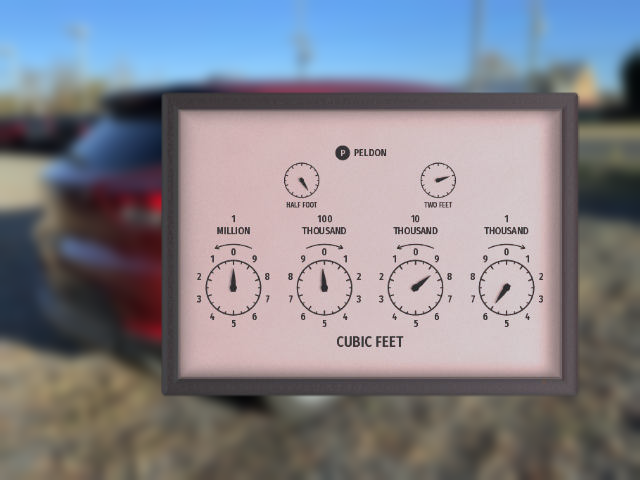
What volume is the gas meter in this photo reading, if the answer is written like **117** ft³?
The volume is **998600** ft³
